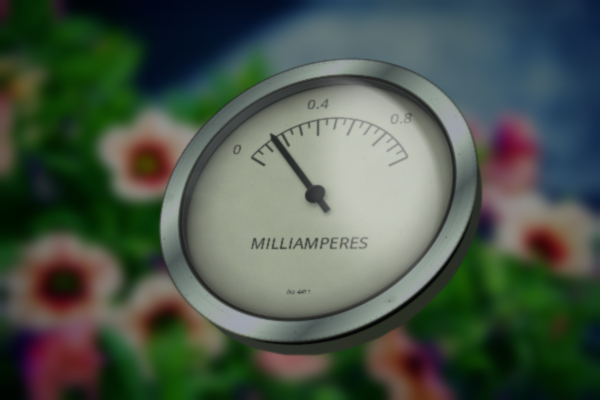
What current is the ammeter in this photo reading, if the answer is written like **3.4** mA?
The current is **0.15** mA
